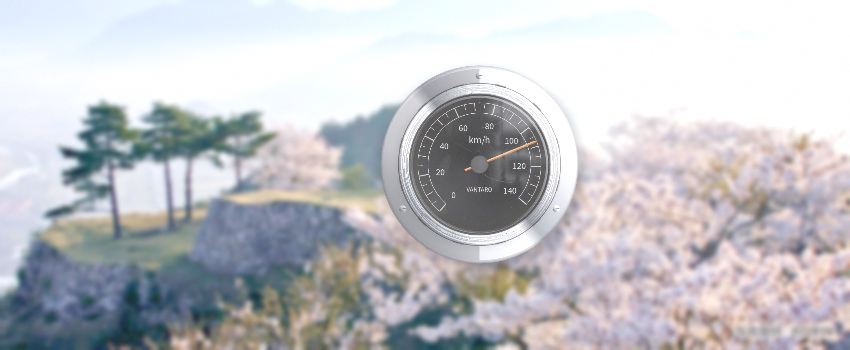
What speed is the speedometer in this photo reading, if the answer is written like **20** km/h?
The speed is **107.5** km/h
